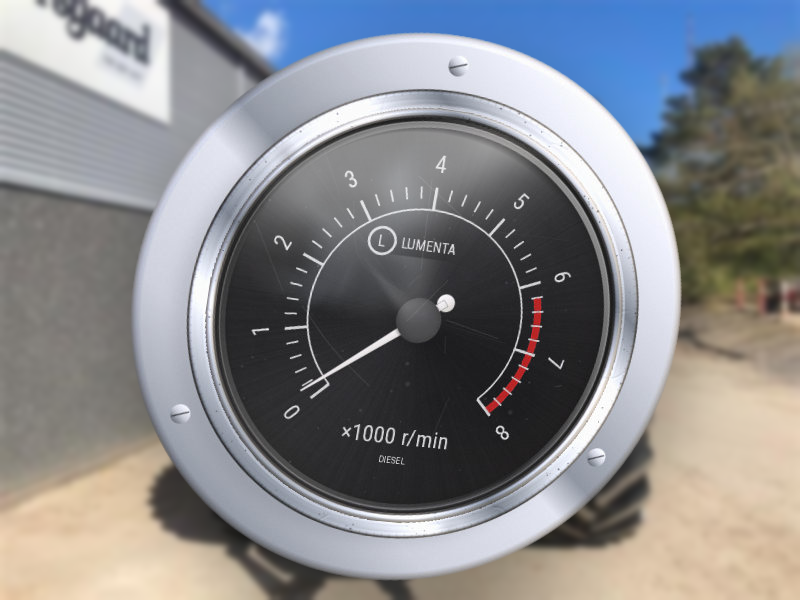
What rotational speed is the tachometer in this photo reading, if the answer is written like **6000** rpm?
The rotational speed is **200** rpm
